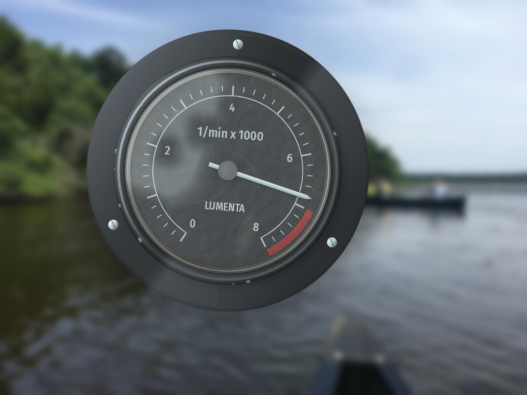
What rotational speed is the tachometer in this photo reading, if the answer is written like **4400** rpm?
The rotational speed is **6800** rpm
